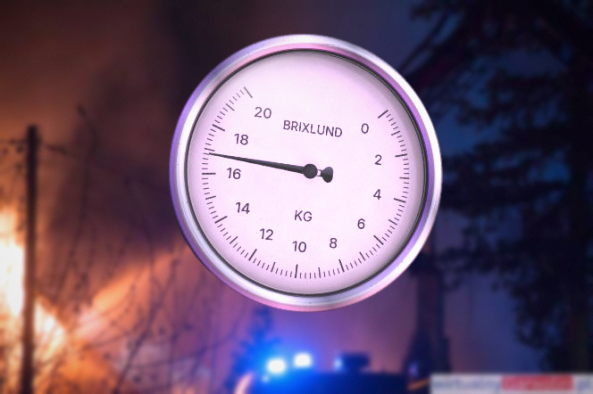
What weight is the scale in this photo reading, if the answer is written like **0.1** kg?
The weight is **16.8** kg
